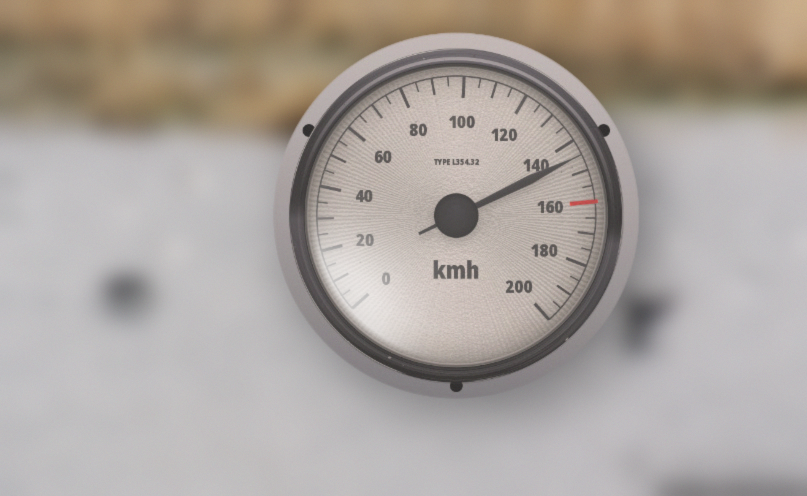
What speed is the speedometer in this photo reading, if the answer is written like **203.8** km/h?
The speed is **145** km/h
